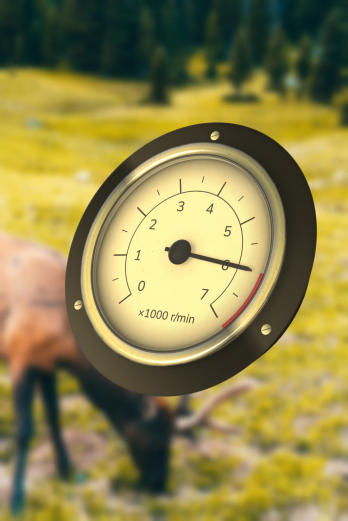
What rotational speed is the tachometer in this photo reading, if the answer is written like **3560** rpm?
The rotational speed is **6000** rpm
